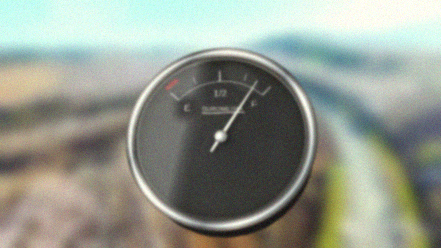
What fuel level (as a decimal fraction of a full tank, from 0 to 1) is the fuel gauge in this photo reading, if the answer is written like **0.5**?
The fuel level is **0.875**
